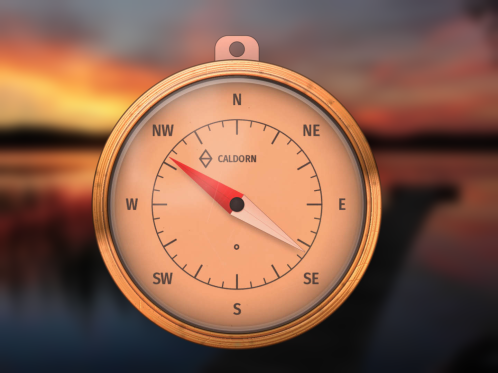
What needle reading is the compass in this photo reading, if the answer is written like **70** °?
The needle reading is **305** °
